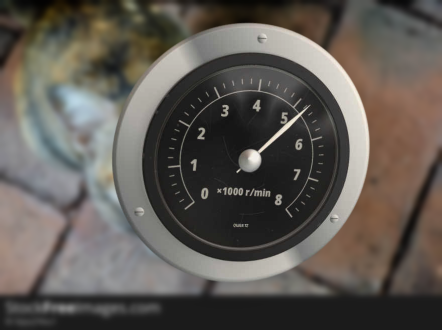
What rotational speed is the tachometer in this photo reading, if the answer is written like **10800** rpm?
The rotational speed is **5200** rpm
